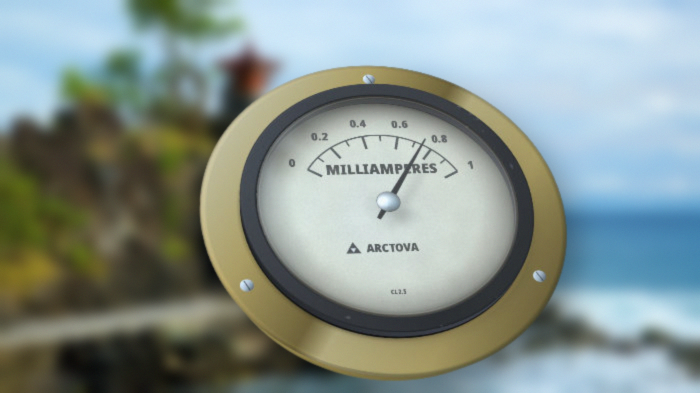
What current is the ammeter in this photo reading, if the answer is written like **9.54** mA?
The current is **0.75** mA
